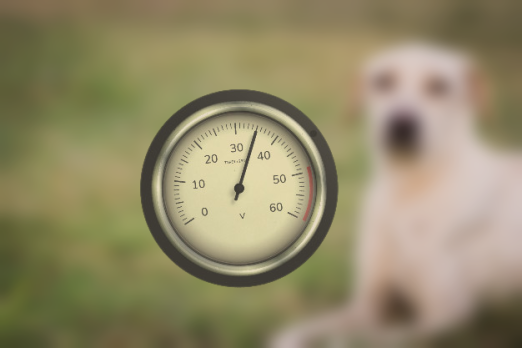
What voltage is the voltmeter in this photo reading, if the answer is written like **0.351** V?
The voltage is **35** V
